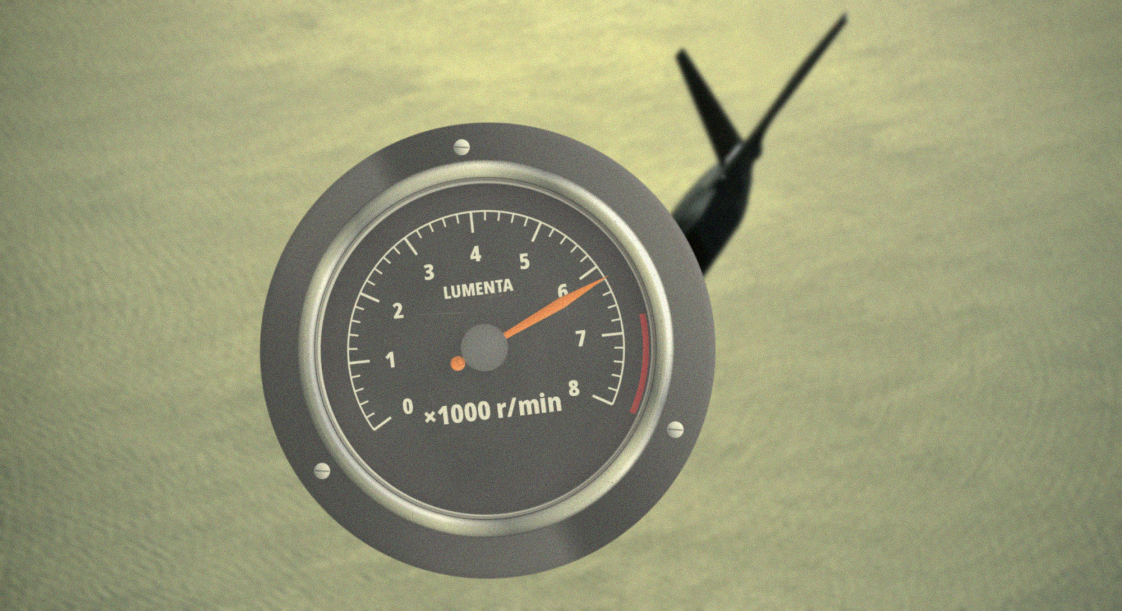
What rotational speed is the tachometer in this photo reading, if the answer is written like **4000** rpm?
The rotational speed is **6200** rpm
